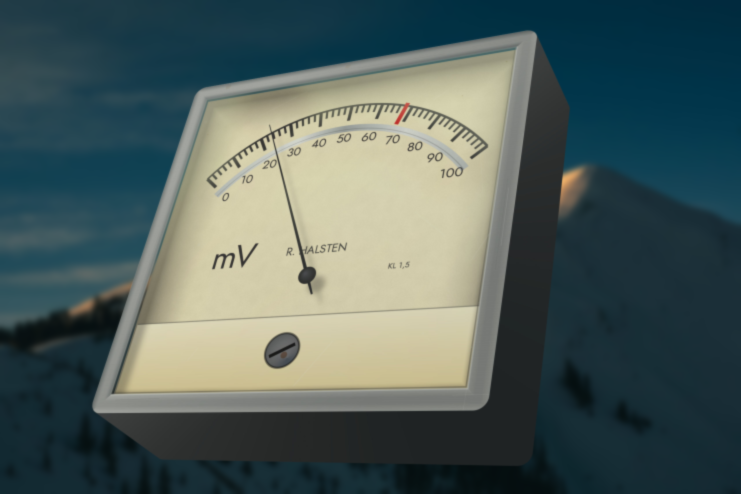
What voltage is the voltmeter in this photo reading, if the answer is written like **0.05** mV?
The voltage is **24** mV
